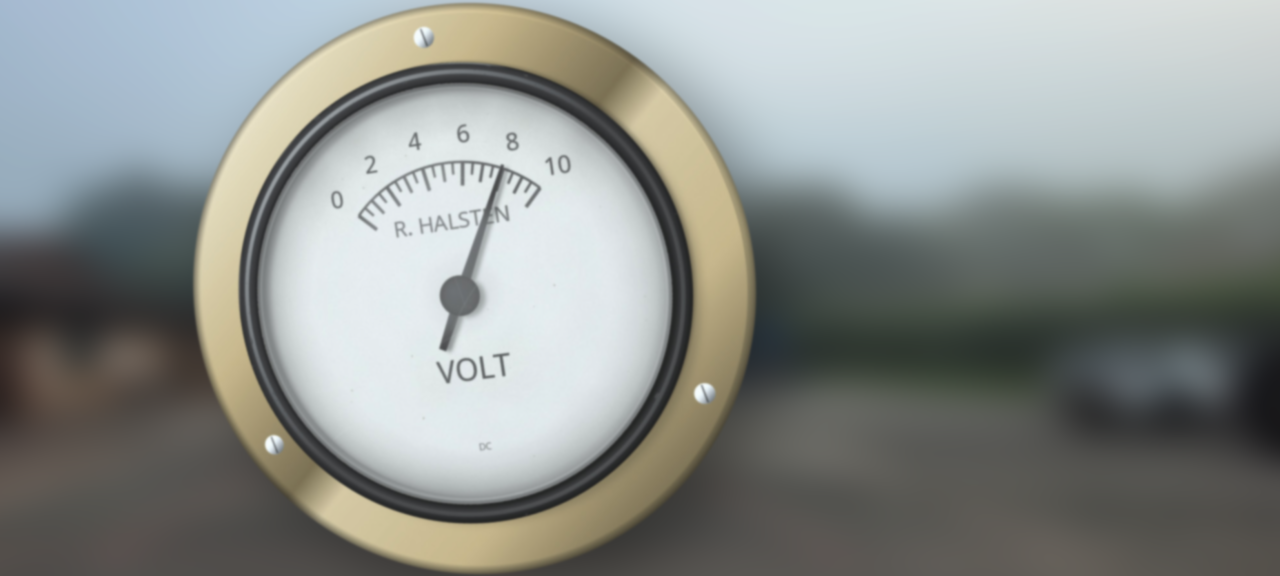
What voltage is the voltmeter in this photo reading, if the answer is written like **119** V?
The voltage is **8** V
